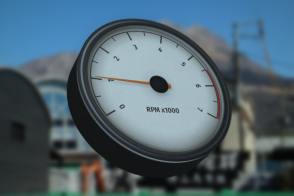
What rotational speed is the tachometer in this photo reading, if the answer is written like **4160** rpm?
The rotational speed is **1000** rpm
